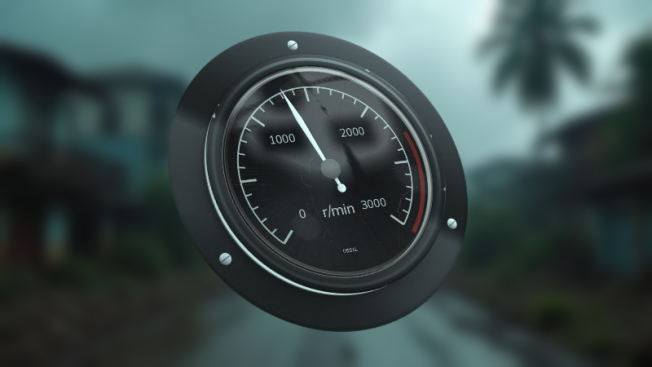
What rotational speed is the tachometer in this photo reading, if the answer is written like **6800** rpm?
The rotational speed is **1300** rpm
